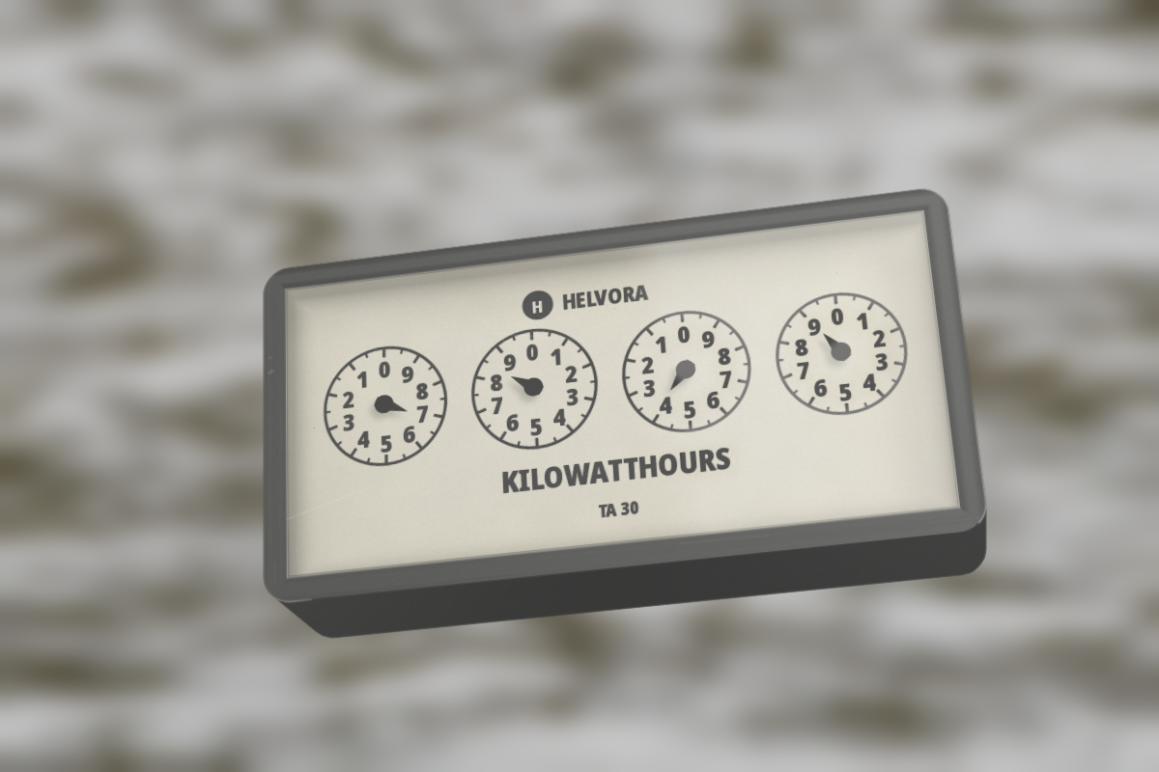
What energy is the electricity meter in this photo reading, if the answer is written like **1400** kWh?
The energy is **6839** kWh
